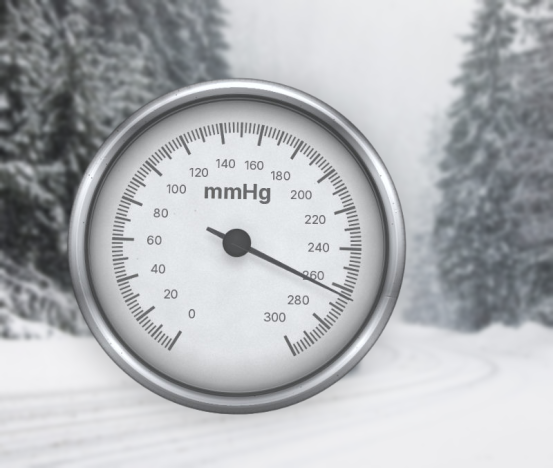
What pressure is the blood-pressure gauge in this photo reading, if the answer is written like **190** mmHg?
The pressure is **264** mmHg
